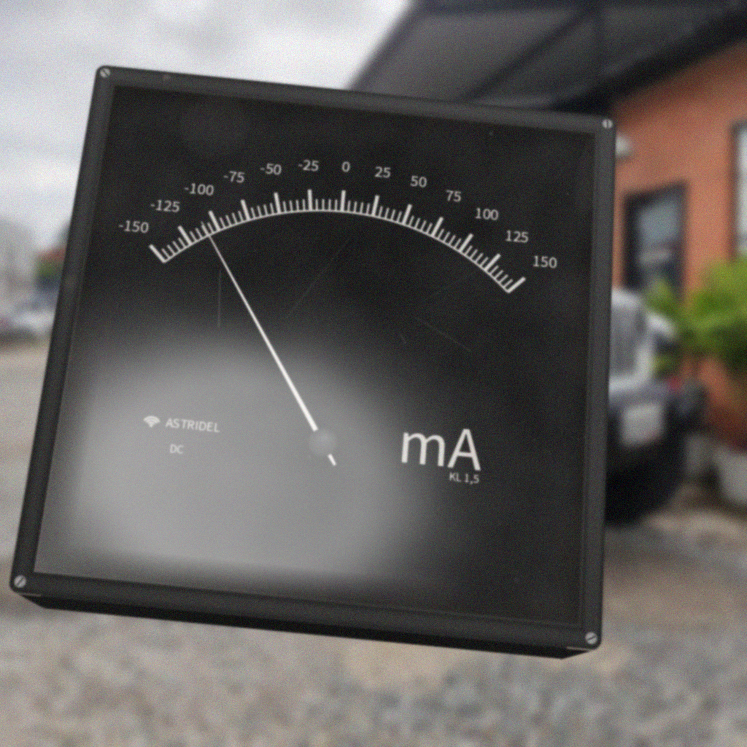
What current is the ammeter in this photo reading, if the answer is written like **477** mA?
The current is **-110** mA
